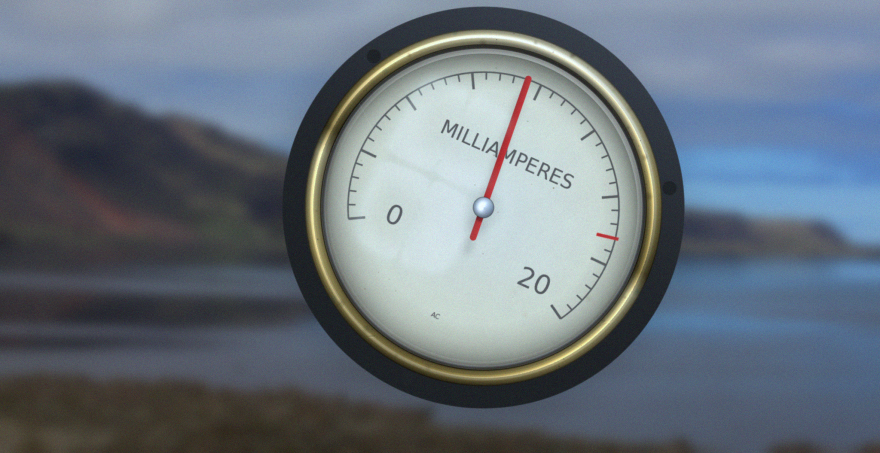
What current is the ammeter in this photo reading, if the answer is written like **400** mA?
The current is **9.5** mA
